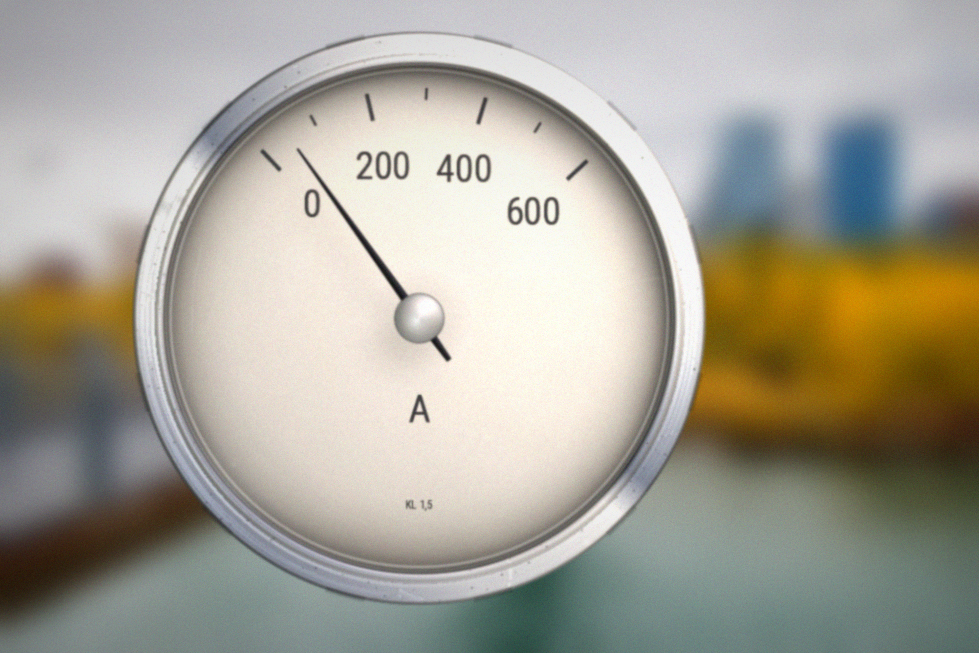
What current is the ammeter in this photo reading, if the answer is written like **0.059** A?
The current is **50** A
